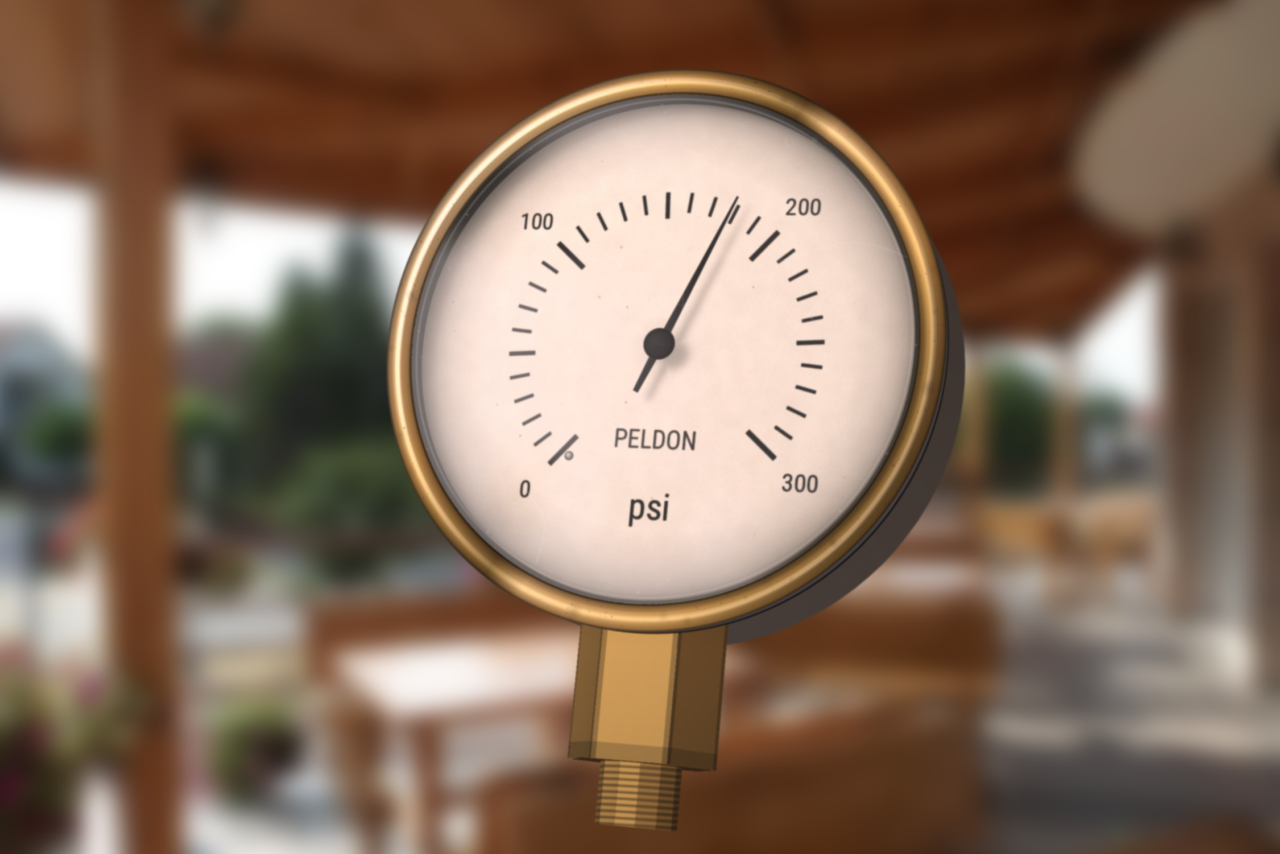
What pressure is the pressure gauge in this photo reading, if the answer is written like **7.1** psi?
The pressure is **180** psi
